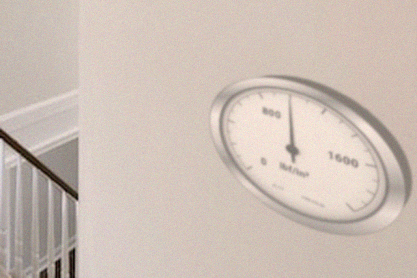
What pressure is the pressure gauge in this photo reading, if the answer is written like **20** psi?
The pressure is **1000** psi
